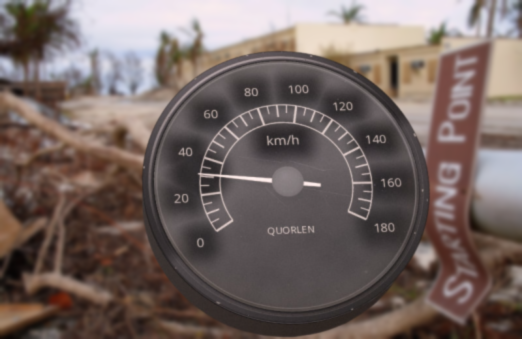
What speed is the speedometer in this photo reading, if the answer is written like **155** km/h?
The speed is **30** km/h
